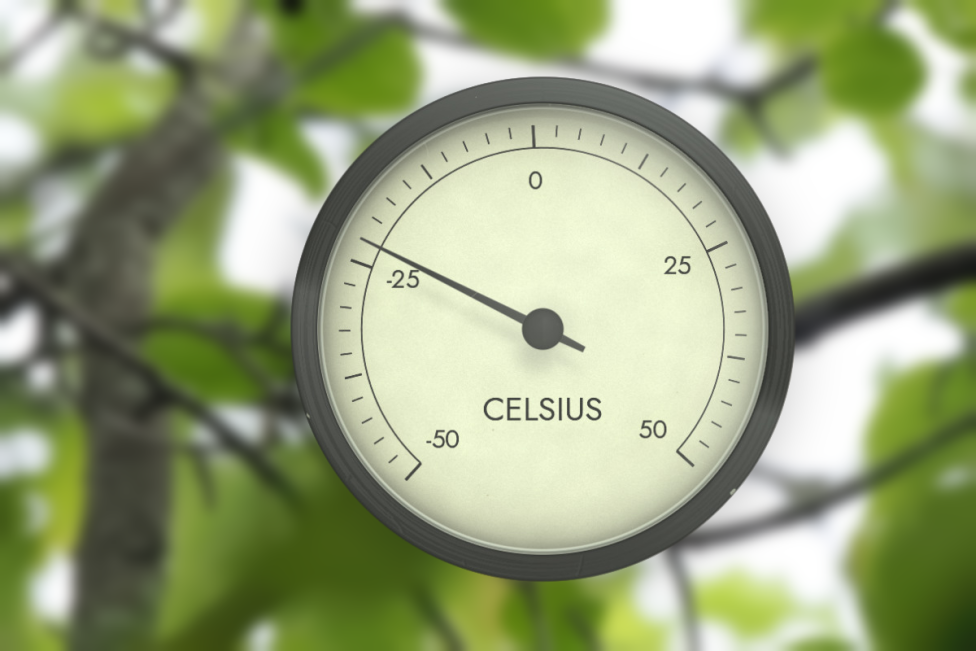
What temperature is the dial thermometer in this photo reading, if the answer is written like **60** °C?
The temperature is **-22.5** °C
